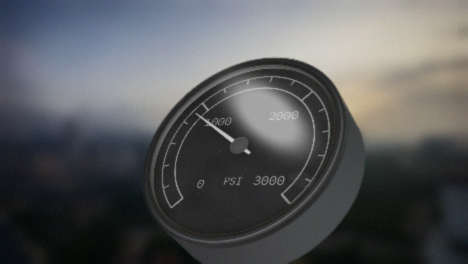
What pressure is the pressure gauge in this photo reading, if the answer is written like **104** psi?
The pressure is **900** psi
